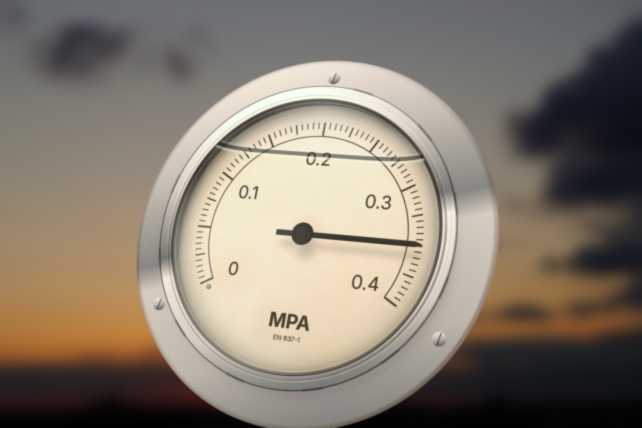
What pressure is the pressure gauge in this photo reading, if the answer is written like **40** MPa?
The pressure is **0.35** MPa
